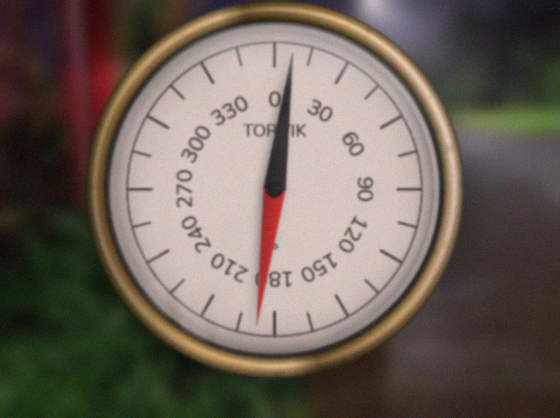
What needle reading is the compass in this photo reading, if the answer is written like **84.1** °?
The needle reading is **187.5** °
